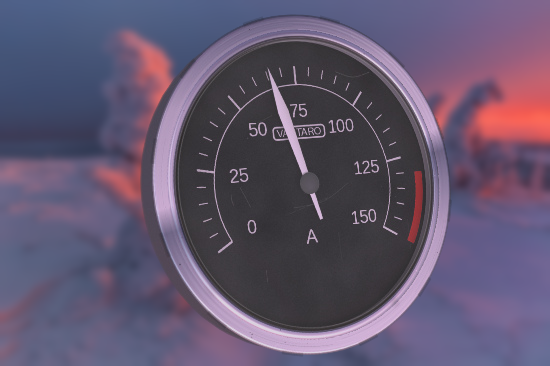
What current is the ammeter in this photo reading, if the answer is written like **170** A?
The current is **65** A
